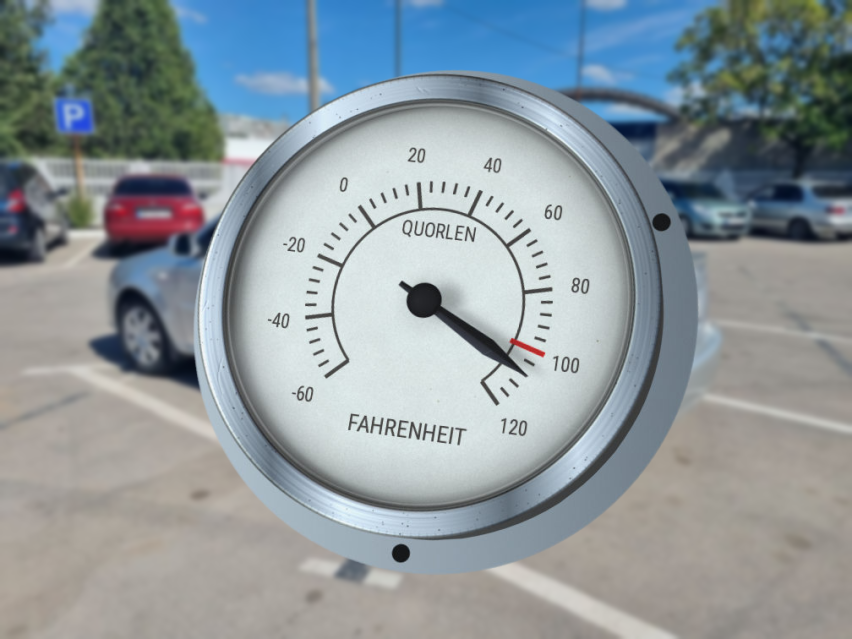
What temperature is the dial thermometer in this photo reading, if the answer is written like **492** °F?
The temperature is **108** °F
